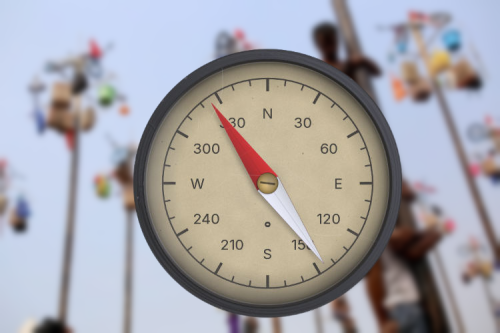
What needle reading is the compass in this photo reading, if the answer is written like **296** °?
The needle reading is **325** °
